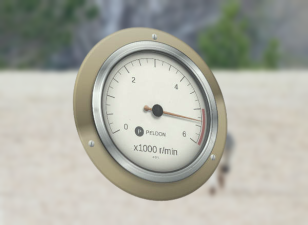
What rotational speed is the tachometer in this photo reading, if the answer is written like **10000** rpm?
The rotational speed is **5375** rpm
